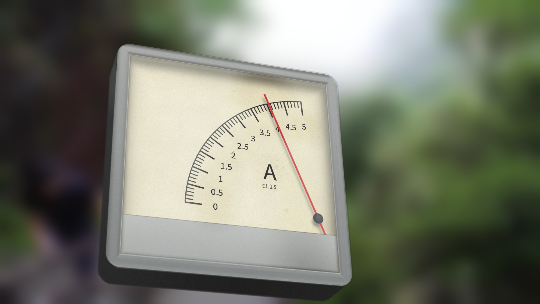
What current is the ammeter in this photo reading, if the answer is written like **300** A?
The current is **4** A
